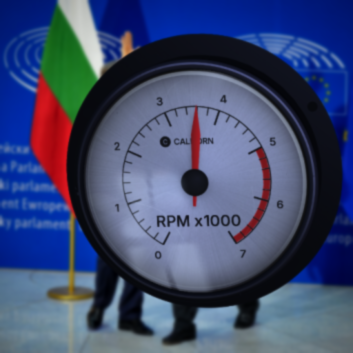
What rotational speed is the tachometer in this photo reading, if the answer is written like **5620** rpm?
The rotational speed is **3600** rpm
